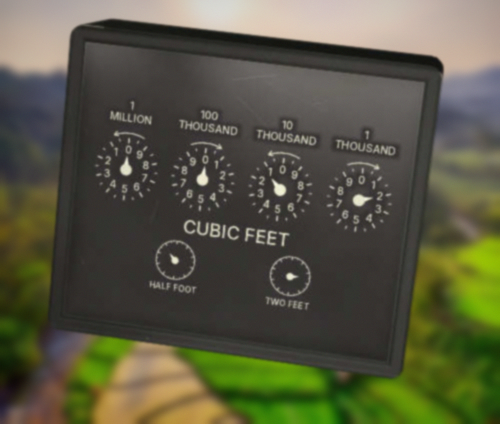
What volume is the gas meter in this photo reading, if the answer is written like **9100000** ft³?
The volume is **1200** ft³
